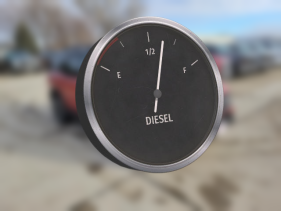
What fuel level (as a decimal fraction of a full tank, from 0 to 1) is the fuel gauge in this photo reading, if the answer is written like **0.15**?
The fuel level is **0.625**
